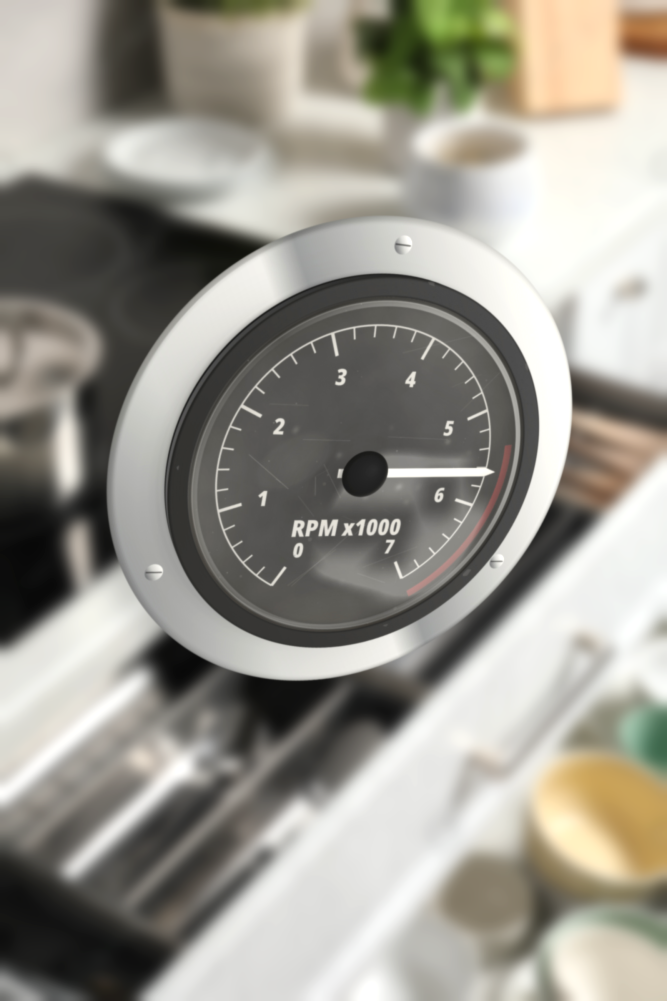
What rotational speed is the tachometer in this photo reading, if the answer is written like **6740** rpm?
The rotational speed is **5600** rpm
